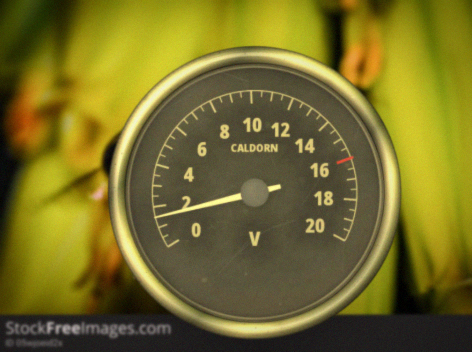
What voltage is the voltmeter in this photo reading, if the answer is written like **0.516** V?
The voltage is **1.5** V
